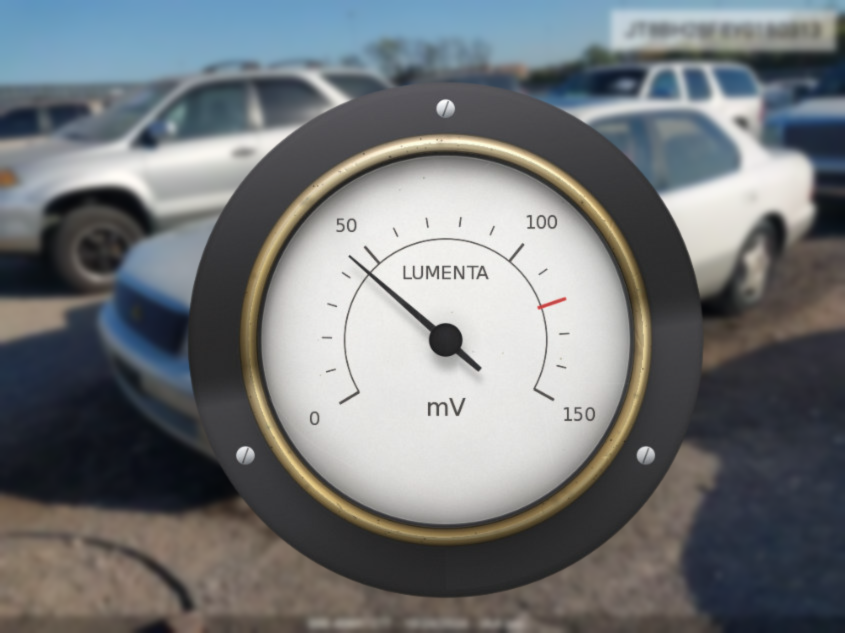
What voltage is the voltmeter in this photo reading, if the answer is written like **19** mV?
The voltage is **45** mV
